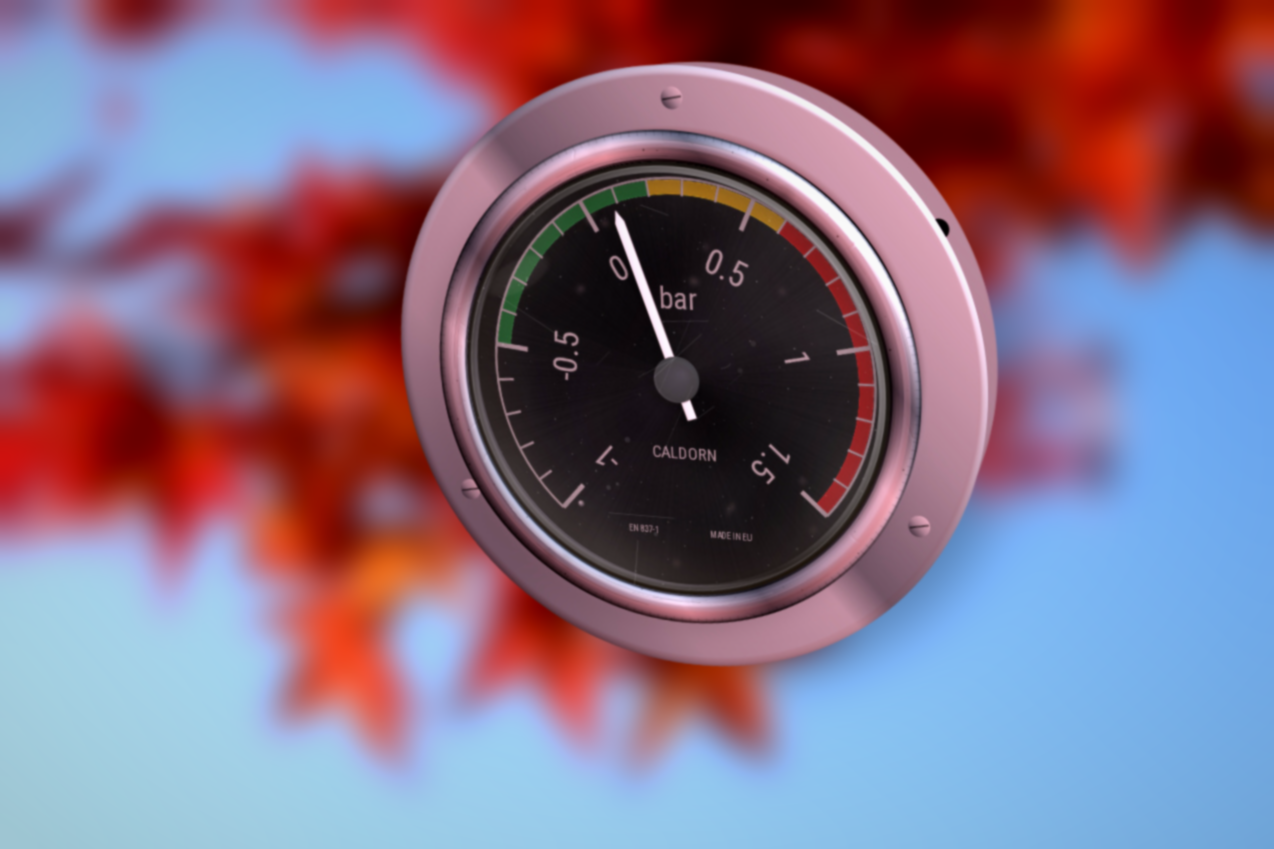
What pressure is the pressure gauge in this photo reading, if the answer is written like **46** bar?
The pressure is **0.1** bar
